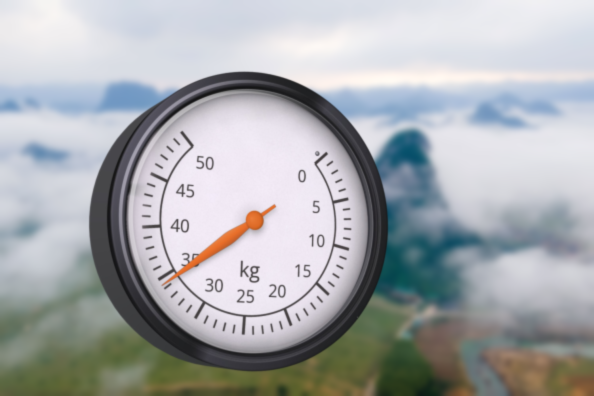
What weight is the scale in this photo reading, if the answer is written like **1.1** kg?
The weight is **34.5** kg
